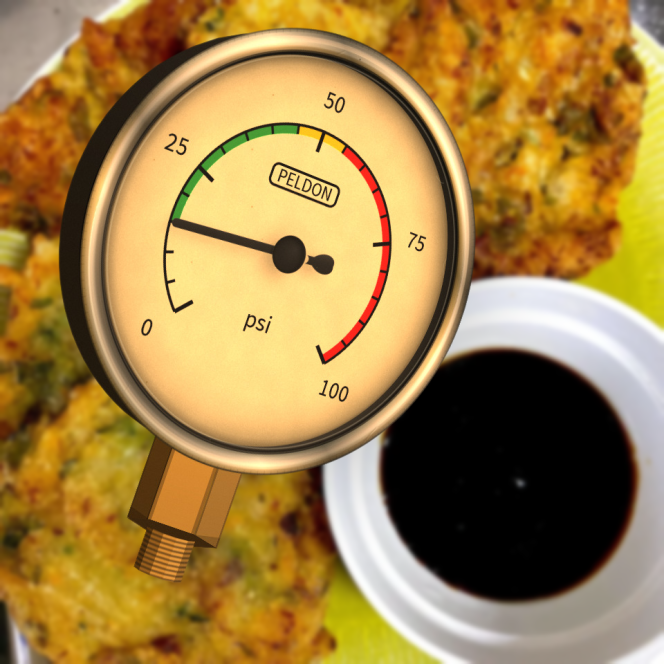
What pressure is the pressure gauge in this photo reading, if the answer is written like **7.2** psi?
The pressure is **15** psi
